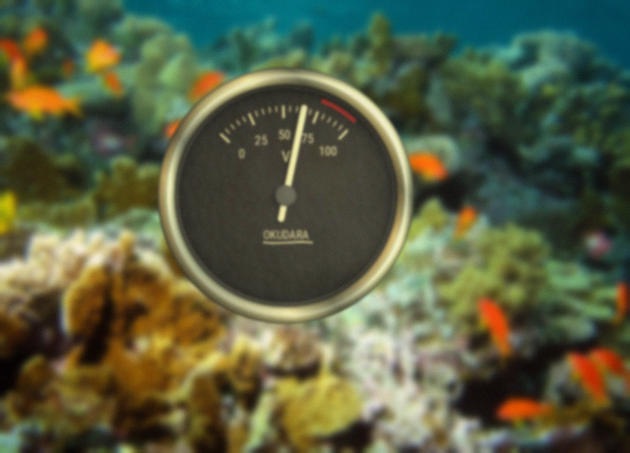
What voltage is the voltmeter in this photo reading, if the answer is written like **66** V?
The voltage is **65** V
